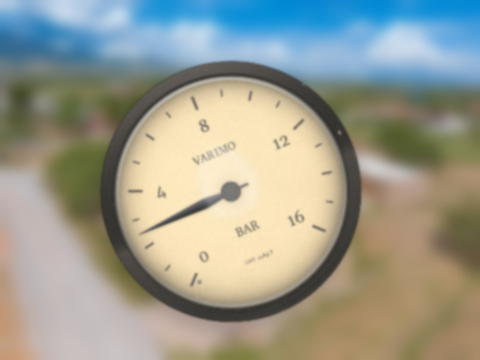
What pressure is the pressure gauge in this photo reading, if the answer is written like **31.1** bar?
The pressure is **2.5** bar
